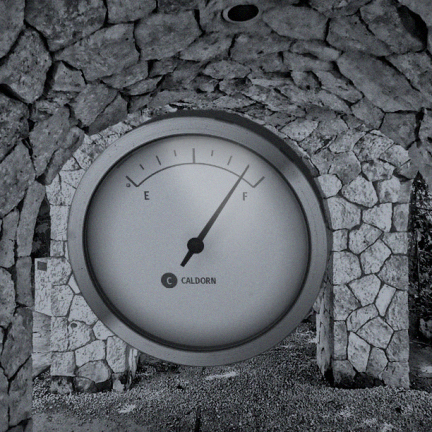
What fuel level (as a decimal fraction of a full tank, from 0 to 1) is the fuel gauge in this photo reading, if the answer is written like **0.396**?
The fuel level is **0.875**
